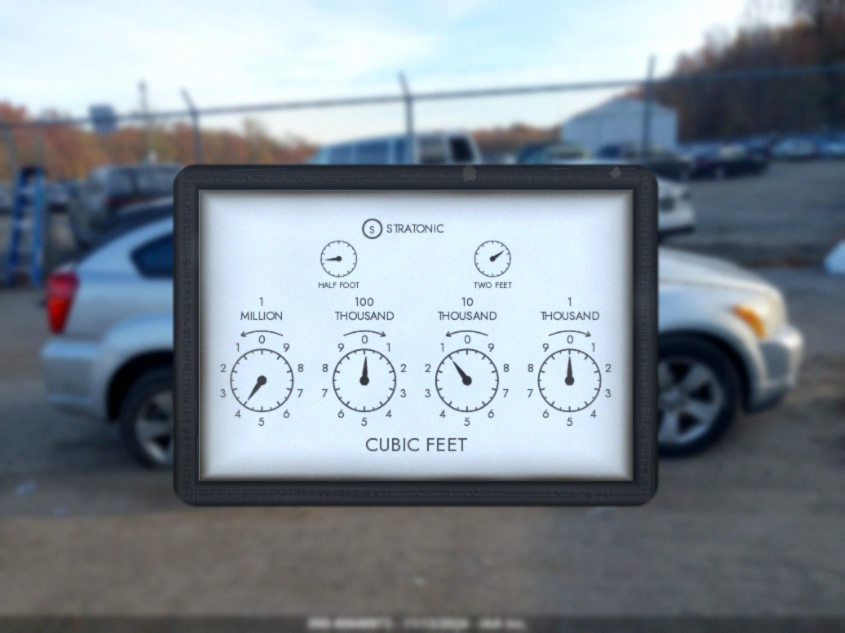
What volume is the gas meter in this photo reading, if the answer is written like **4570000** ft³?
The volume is **401000** ft³
